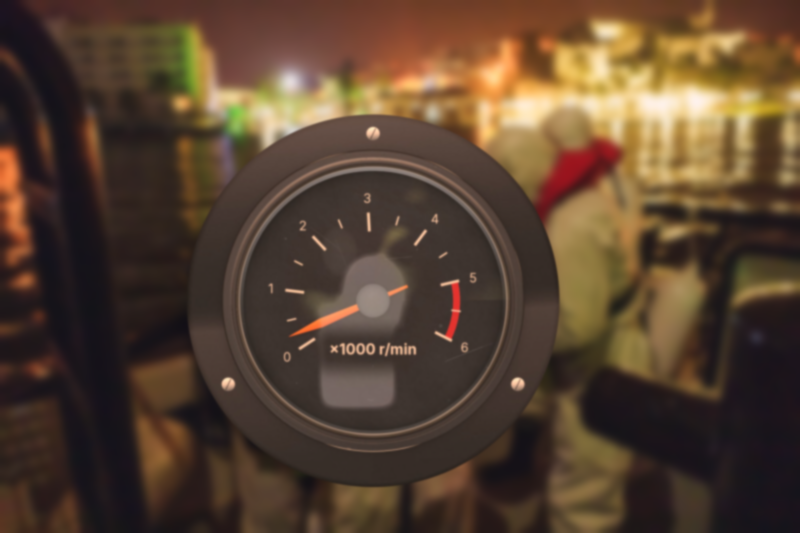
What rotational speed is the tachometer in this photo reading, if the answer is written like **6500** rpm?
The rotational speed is **250** rpm
